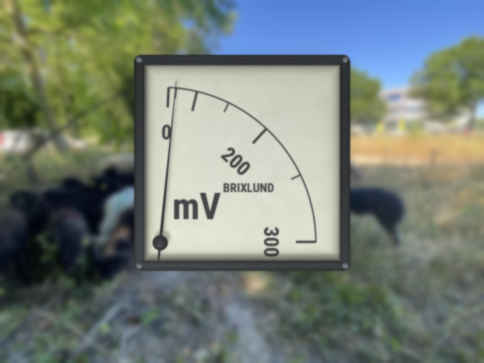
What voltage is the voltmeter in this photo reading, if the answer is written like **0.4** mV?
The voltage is **50** mV
